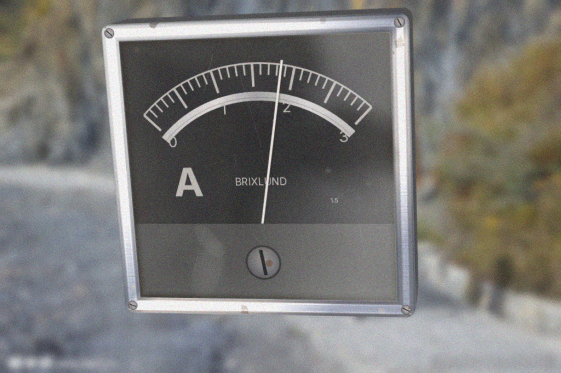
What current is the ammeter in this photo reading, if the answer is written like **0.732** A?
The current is **1.85** A
